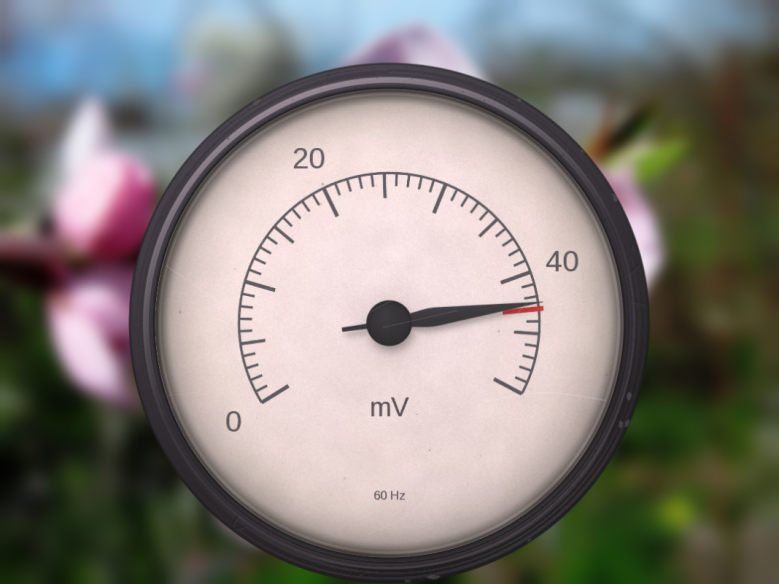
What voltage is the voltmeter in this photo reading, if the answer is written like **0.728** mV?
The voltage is **42.5** mV
